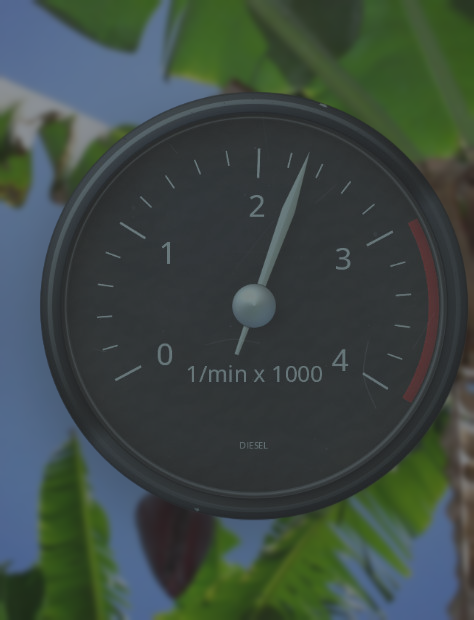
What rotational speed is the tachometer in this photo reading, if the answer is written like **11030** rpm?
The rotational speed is **2300** rpm
